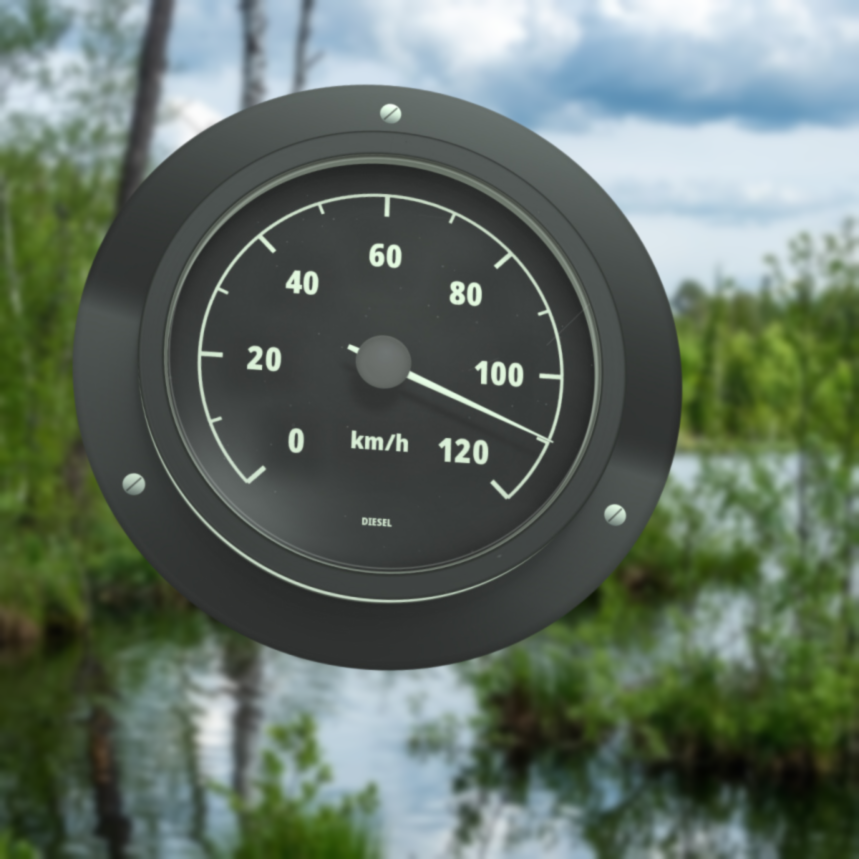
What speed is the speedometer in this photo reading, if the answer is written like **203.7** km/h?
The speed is **110** km/h
